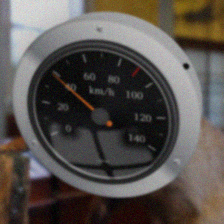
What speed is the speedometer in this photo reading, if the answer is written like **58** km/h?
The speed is **40** km/h
